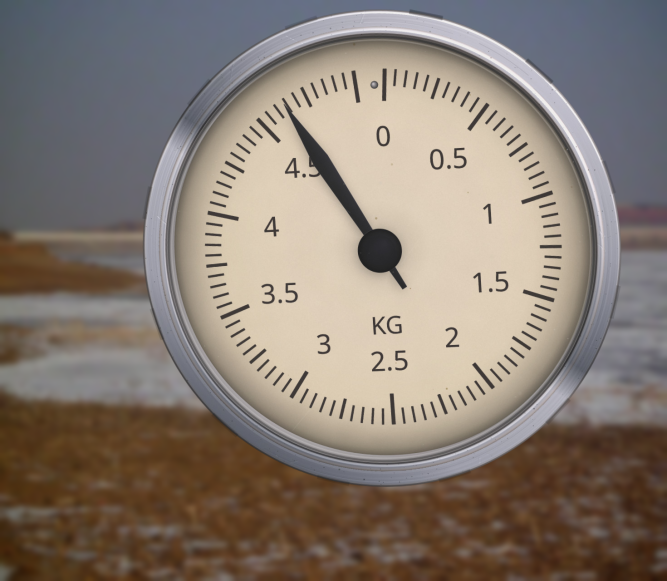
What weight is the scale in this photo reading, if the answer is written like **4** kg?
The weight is **4.65** kg
